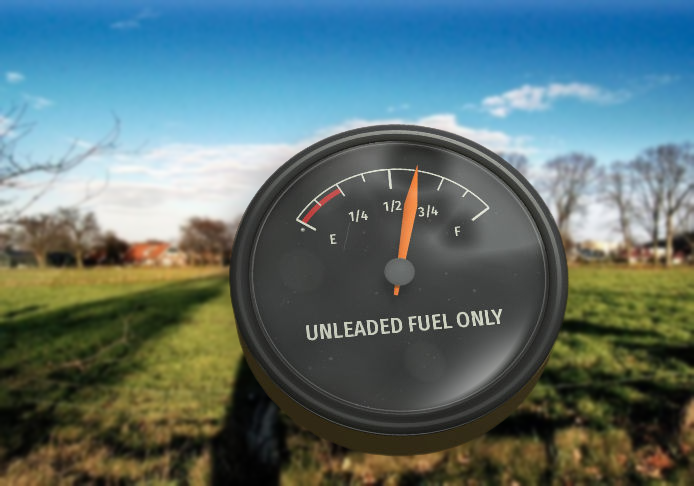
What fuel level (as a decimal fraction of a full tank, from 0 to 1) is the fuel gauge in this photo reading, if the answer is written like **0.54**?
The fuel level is **0.625**
